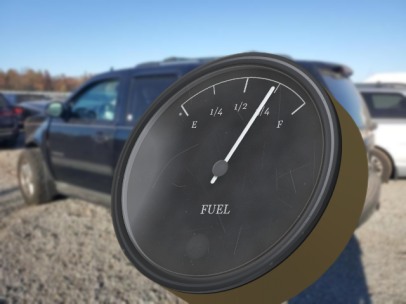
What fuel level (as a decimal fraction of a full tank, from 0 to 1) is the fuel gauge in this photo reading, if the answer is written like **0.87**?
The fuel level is **0.75**
